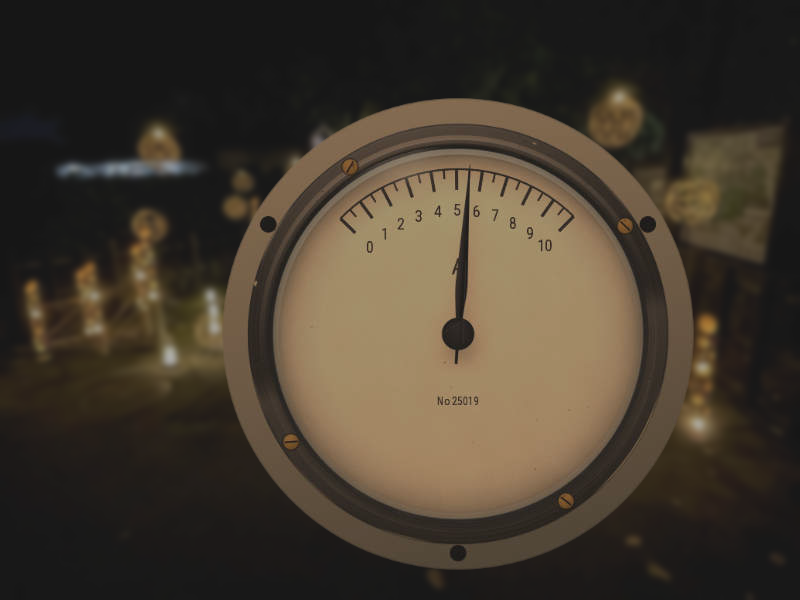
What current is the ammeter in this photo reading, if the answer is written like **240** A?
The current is **5.5** A
